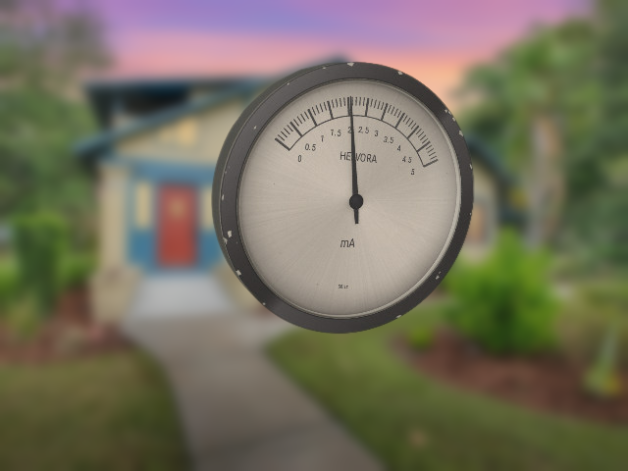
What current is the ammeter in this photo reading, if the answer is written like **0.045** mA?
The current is **2** mA
